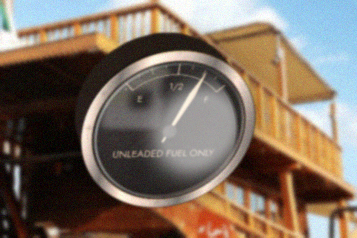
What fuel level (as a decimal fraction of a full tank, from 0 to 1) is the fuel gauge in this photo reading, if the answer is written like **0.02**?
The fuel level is **0.75**
